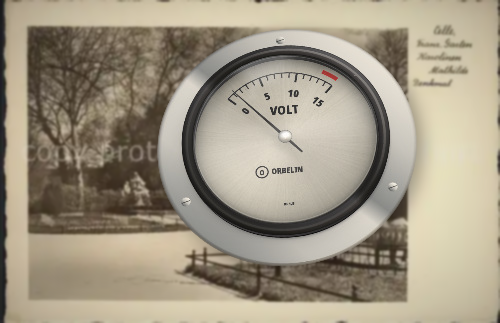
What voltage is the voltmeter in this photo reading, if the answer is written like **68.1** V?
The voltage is **1** V
